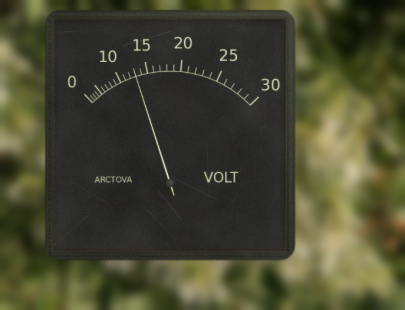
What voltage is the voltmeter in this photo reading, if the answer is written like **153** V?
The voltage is **13** V
